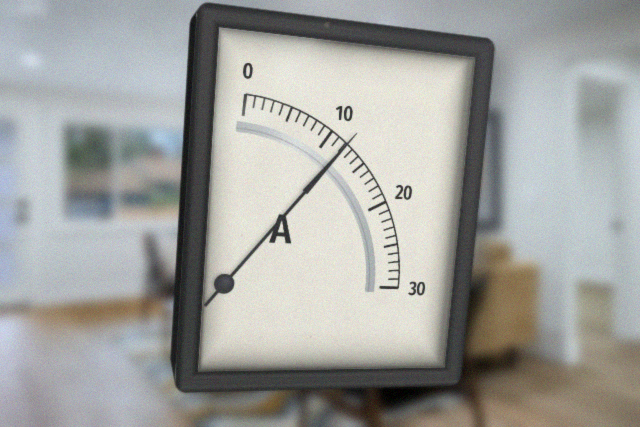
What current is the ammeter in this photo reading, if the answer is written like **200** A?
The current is **12** A
